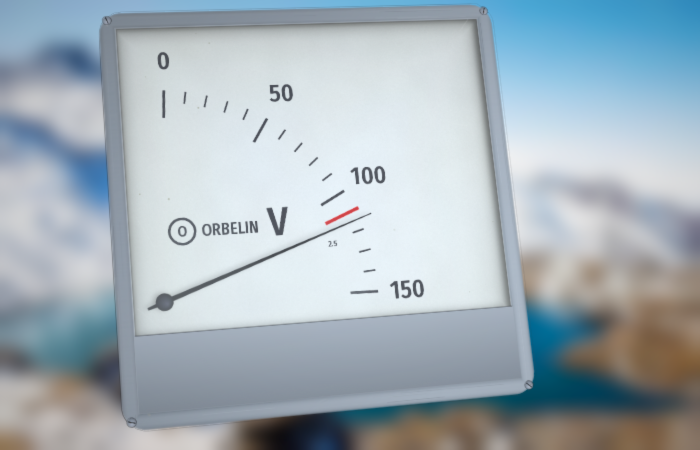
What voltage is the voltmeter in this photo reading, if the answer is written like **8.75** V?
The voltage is **115** V
